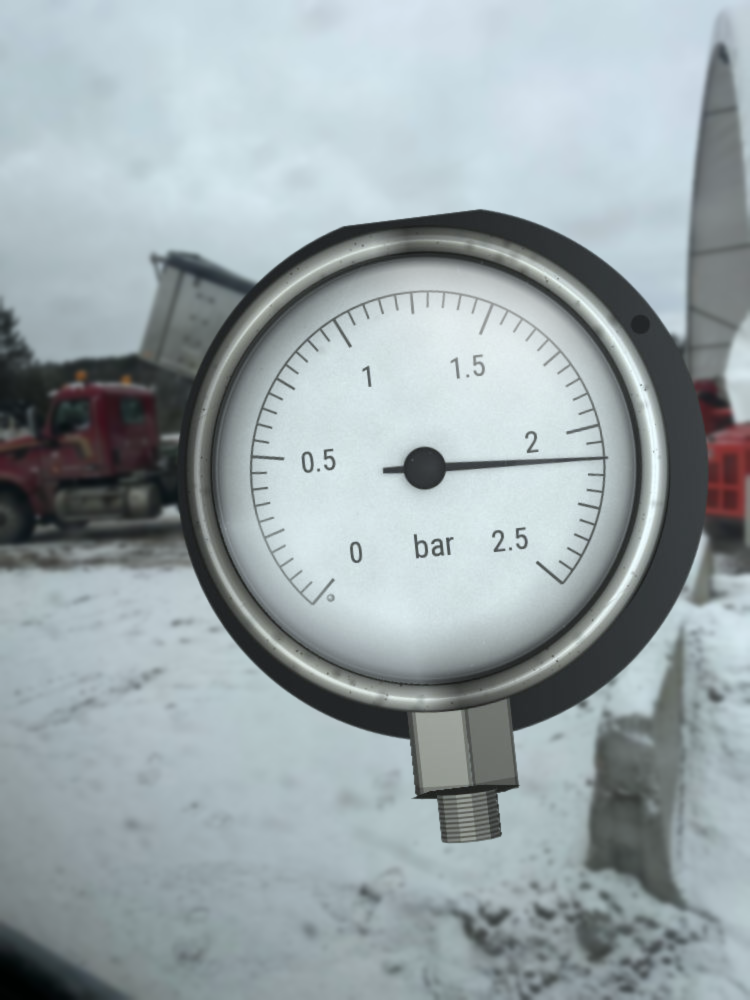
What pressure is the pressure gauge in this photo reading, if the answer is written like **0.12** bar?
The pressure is **2.1** bar
